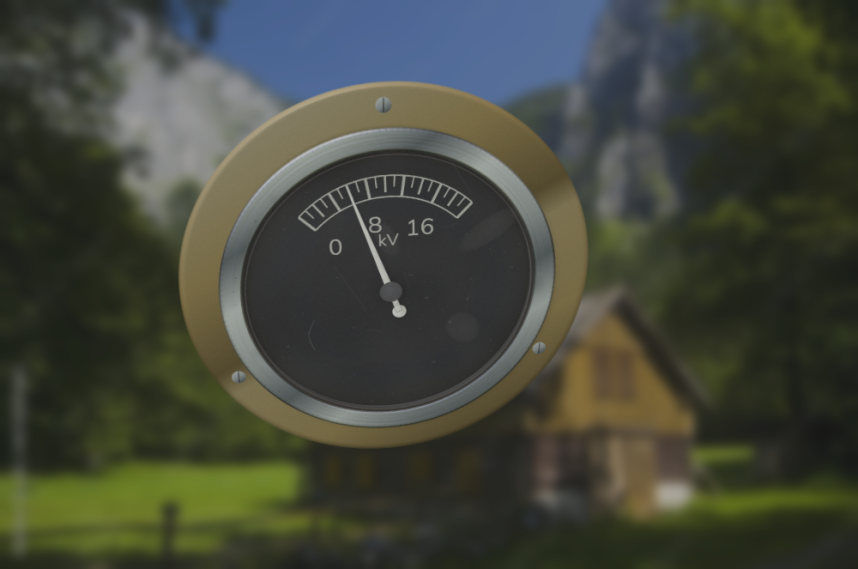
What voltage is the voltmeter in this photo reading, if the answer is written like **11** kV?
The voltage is **6** kV
